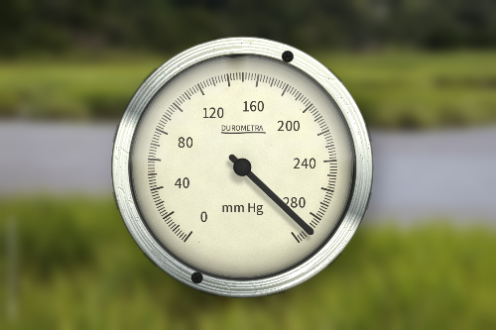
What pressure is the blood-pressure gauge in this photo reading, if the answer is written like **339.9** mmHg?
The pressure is **290** mmHg
